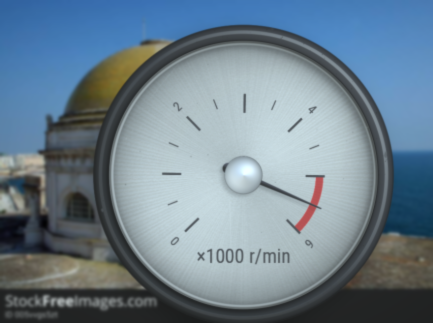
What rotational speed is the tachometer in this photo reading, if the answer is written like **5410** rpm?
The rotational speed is **5500** rpm
